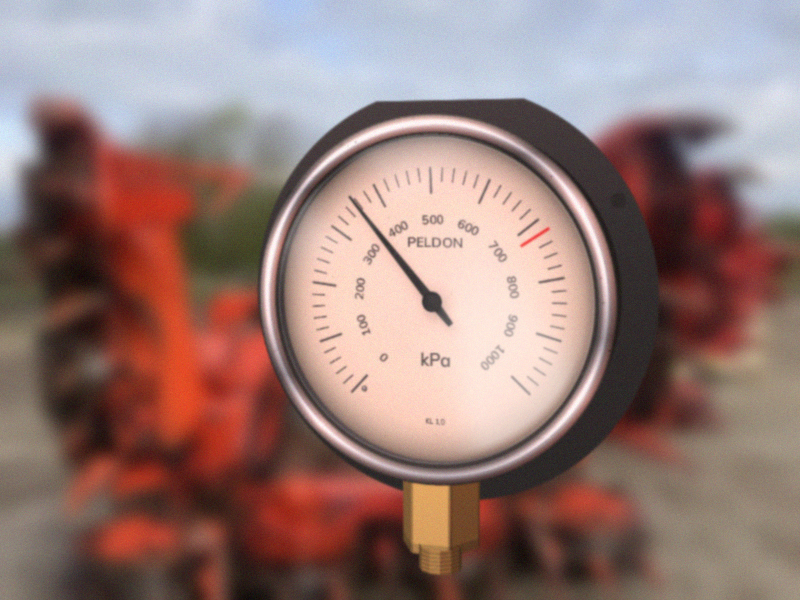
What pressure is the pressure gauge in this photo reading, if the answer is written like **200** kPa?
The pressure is **360** kPa
